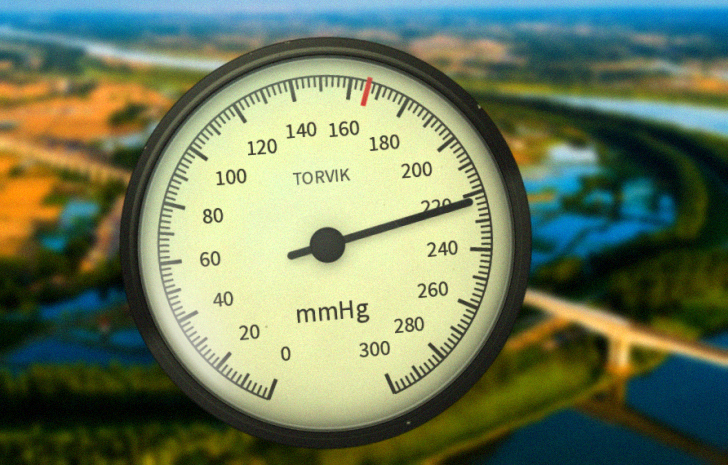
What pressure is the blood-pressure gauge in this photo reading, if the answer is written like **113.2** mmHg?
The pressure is **222** mmHg
